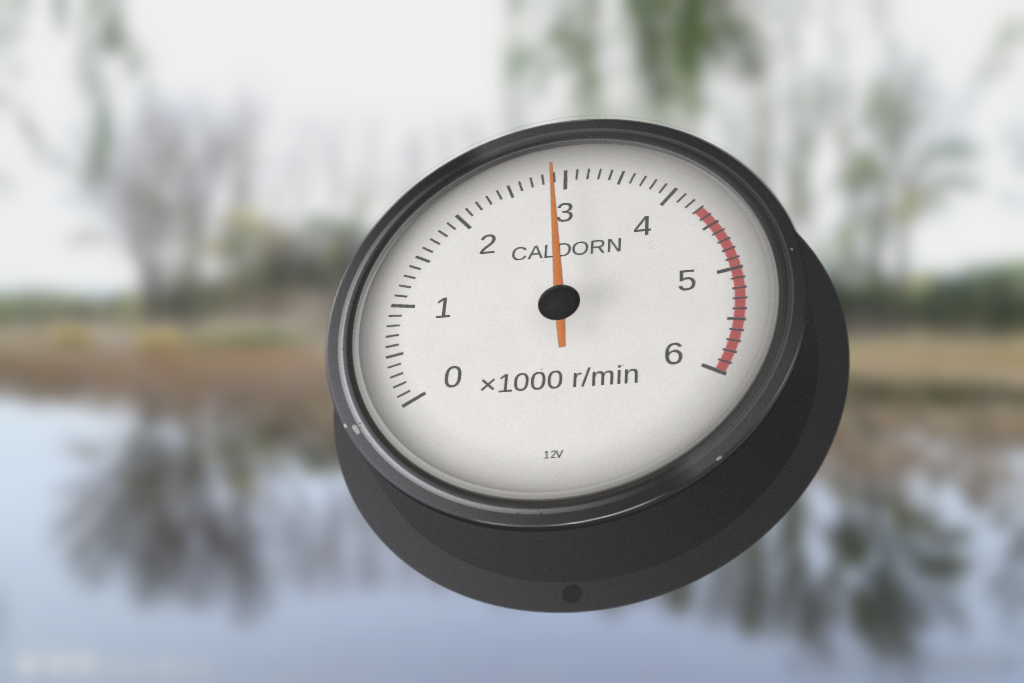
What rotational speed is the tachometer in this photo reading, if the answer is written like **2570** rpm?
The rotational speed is **2900** rpm
